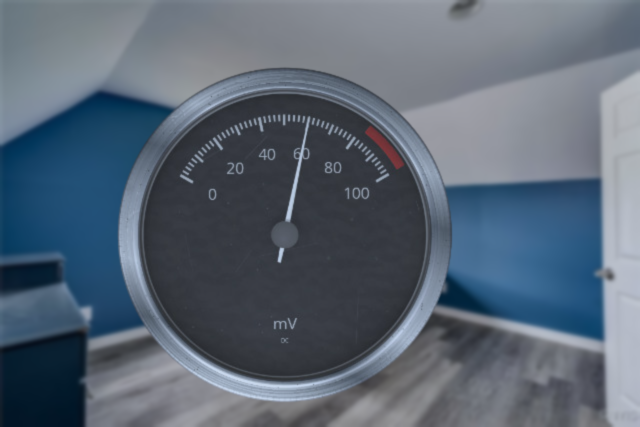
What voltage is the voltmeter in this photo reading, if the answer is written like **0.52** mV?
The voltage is **60** mV
